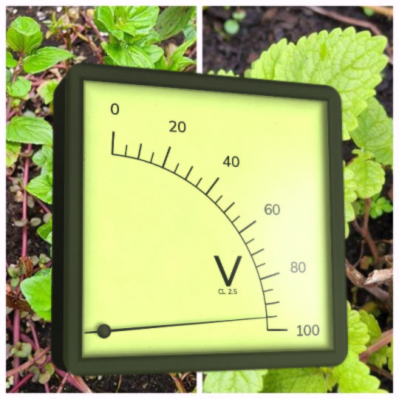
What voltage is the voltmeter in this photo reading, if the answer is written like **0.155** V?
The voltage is **95** V
